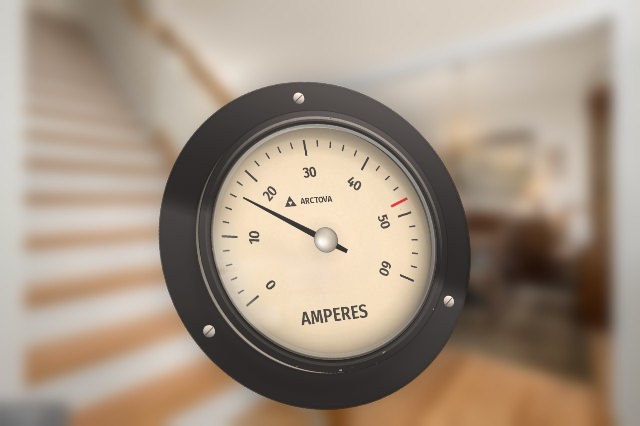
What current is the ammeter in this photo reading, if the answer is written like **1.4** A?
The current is **16** A
